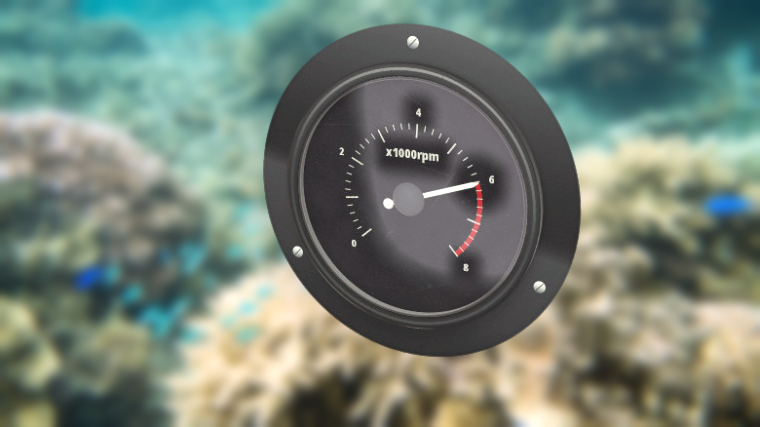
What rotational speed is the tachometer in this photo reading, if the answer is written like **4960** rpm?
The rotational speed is **6000** rpm
